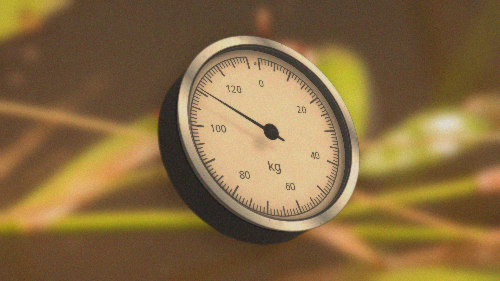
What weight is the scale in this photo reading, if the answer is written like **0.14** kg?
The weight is **110** kg
